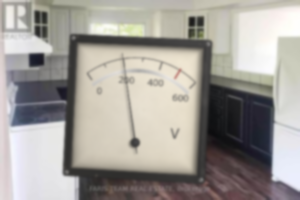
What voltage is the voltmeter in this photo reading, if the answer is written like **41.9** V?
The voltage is **200** V
